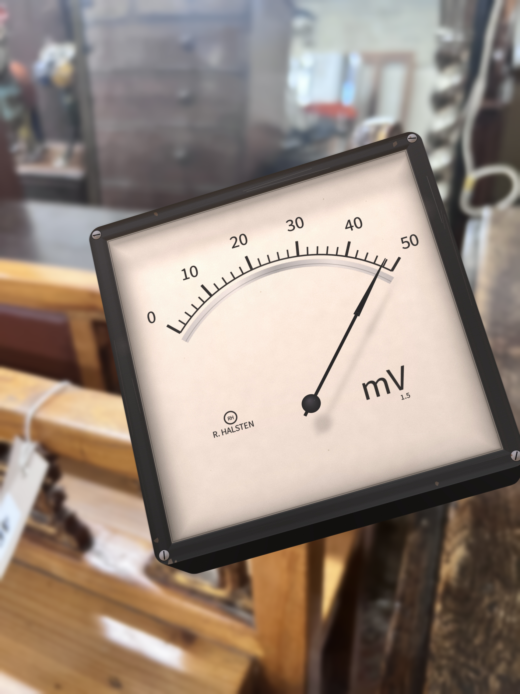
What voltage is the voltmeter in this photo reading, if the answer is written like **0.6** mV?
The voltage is **48** mV
